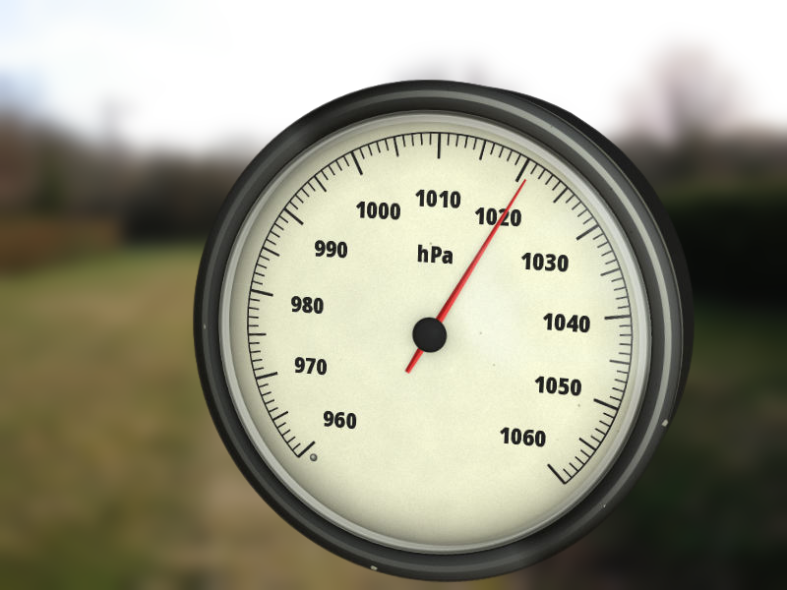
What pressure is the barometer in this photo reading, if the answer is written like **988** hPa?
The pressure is **1021** hPa
